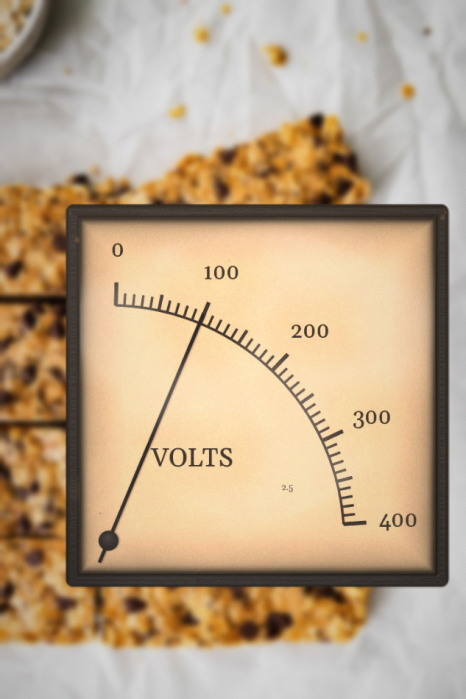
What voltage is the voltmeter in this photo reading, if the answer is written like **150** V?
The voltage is **100** V
